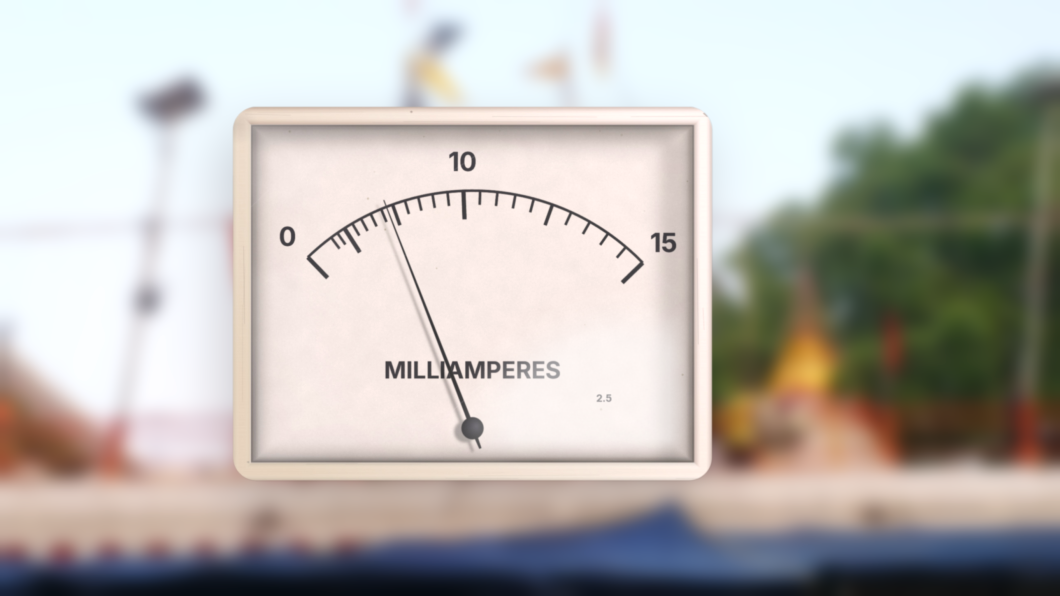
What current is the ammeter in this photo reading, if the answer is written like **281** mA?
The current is **7.25** mA
